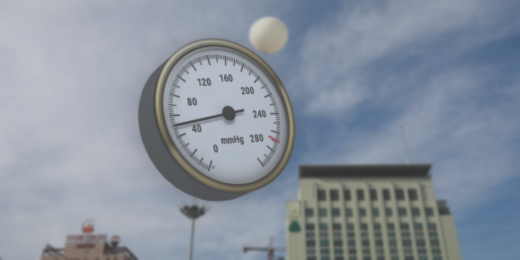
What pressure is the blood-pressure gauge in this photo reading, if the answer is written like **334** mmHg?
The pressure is **50** mmHg
